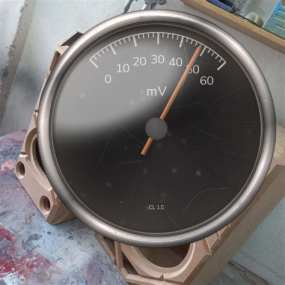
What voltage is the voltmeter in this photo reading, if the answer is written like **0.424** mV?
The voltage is **48** mV
